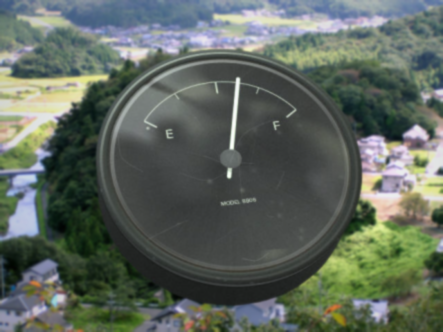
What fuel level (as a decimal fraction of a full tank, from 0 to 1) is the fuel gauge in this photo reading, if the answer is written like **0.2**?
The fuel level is **0.625**
